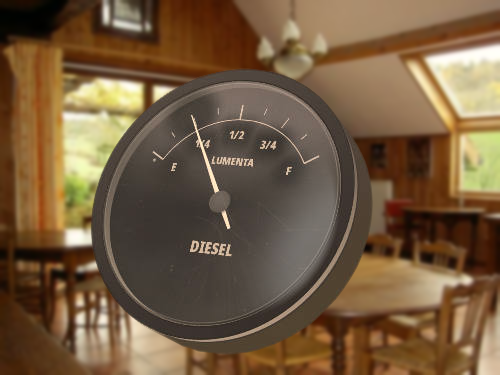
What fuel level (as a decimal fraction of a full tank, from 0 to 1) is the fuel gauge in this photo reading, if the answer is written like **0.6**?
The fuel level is **0.25**
